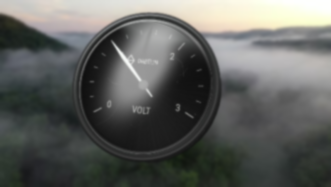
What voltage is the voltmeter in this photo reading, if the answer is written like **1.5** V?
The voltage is **1** V
